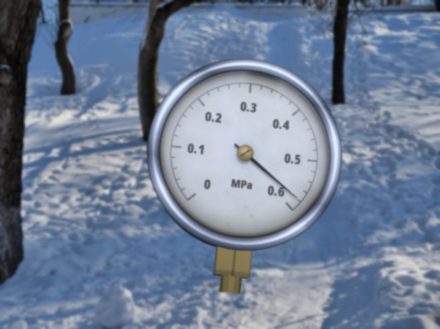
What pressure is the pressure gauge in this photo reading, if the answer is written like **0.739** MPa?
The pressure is **0.58** MPa
